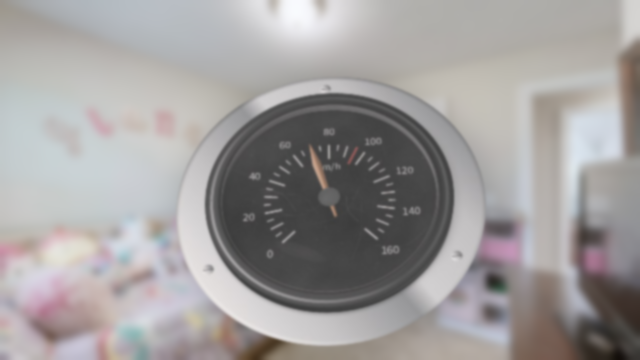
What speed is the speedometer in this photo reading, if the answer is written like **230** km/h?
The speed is **70** km/h
